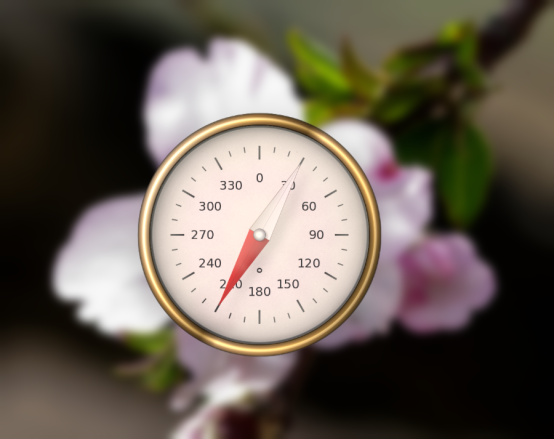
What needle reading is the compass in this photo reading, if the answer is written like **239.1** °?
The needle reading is **210** °
